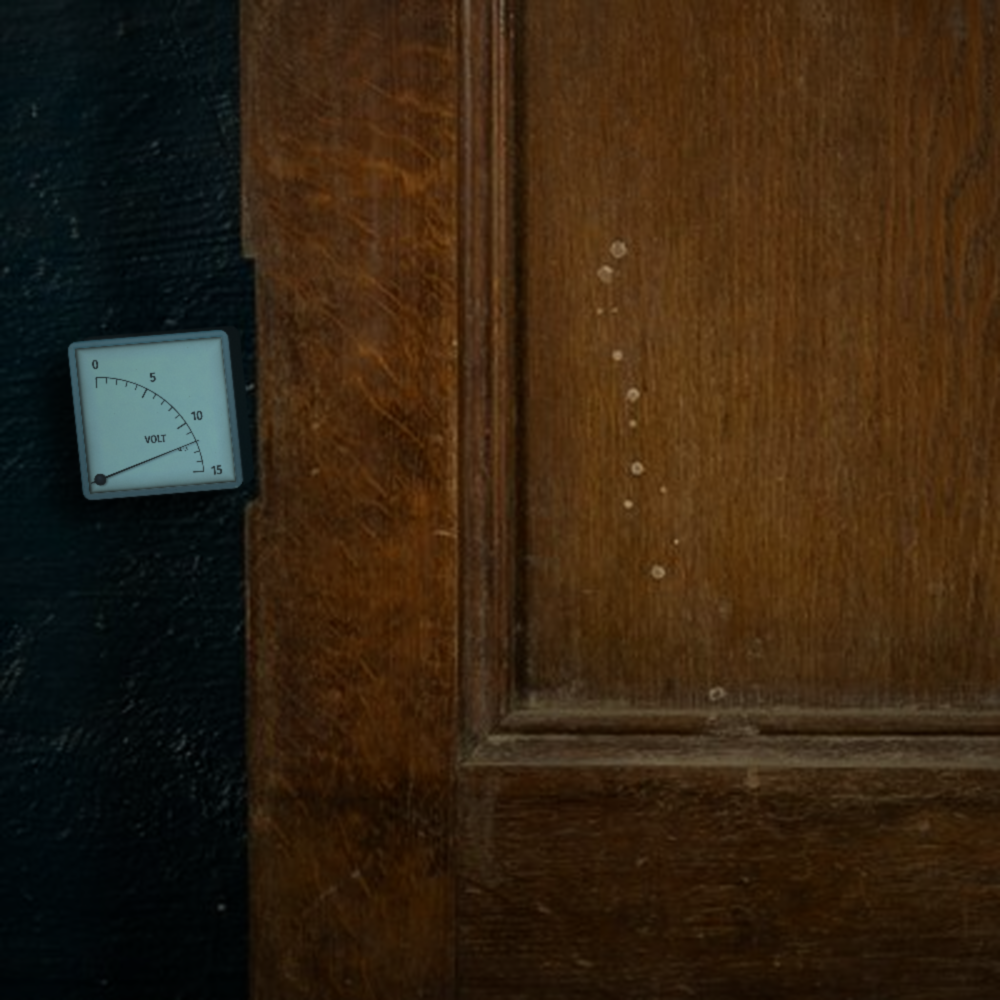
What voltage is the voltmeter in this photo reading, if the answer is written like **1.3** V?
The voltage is **12** V
